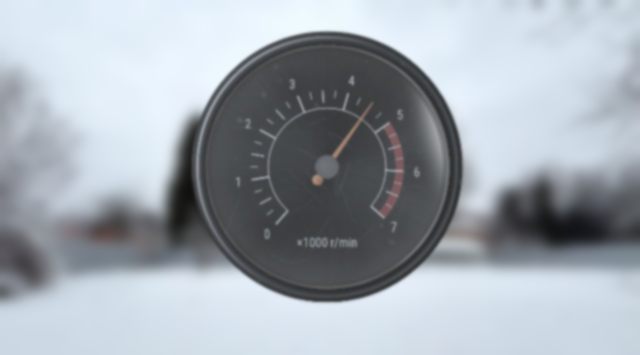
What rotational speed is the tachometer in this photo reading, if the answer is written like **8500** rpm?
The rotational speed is **4500** rpm
